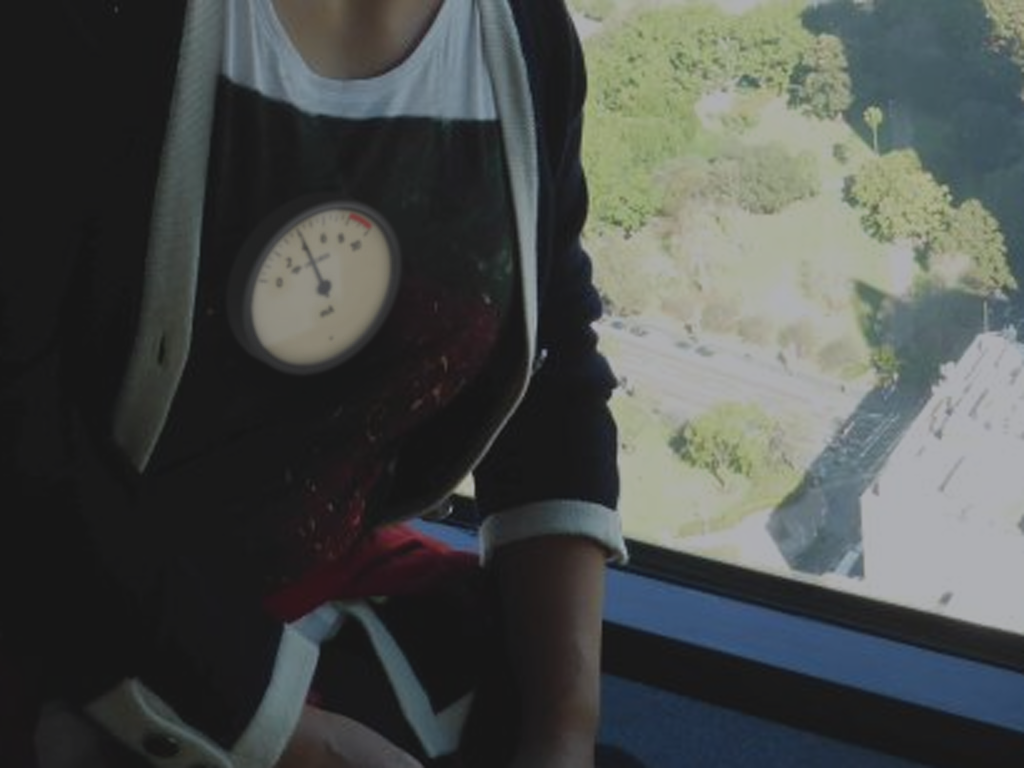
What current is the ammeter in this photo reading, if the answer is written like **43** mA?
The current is **4** mA
